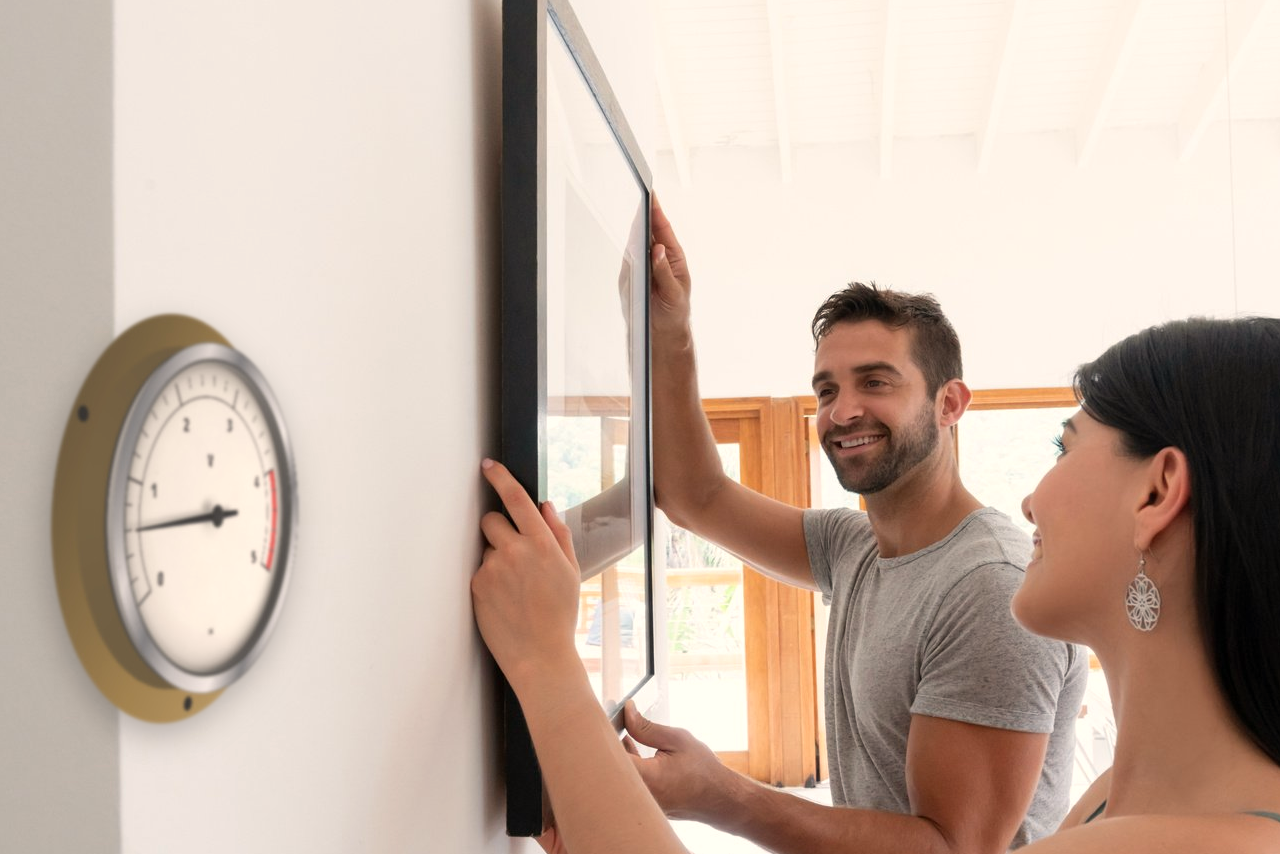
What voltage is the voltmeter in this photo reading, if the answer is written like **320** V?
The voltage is **0.6** V
